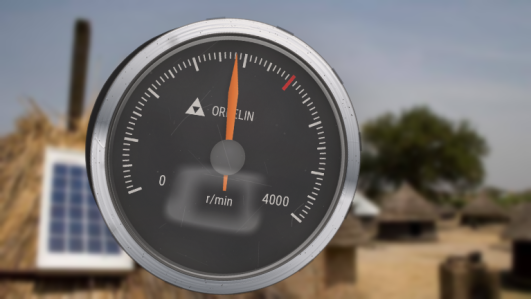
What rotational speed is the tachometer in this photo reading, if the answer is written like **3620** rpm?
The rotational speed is **1900** rpm
